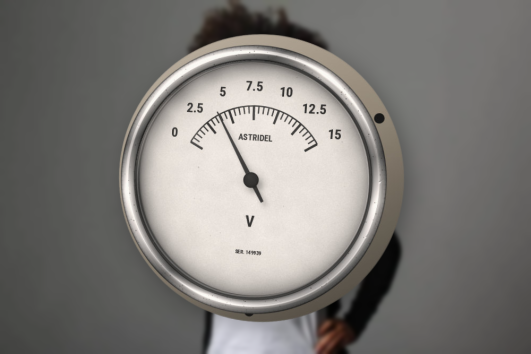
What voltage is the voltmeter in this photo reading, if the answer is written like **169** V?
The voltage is **4** V
